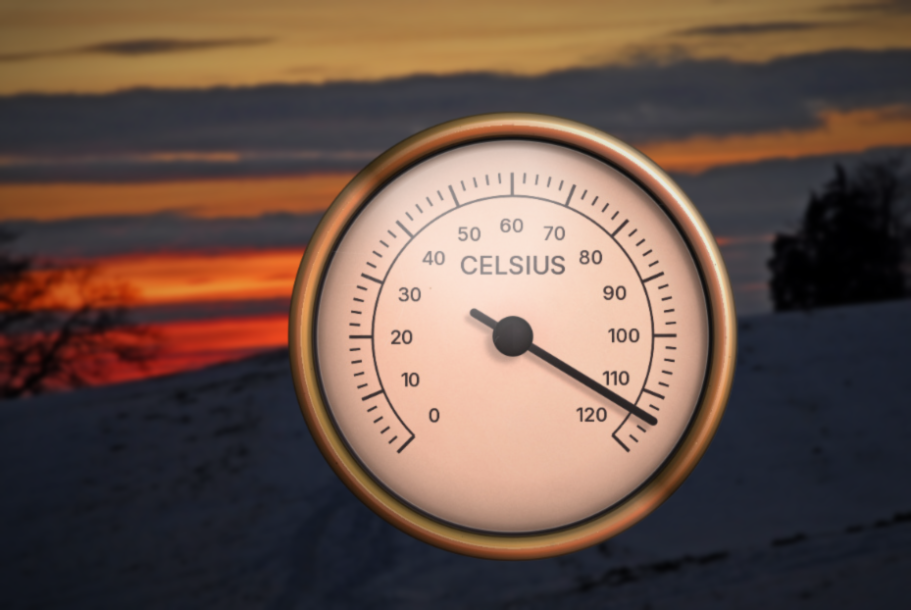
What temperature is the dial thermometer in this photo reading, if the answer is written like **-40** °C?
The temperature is **114** °C
